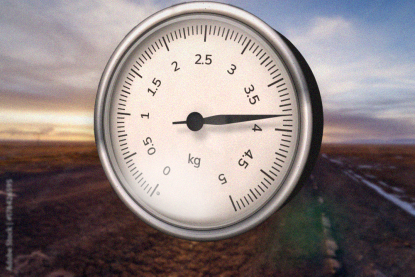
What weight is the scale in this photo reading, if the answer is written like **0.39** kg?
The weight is **3.85** kg
